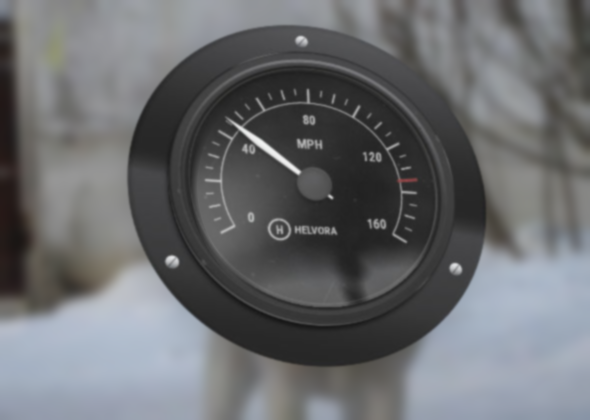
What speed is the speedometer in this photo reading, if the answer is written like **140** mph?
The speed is **45** mph
